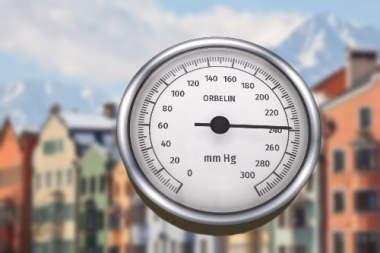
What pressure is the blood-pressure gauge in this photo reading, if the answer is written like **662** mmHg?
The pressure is **240** mmHg
